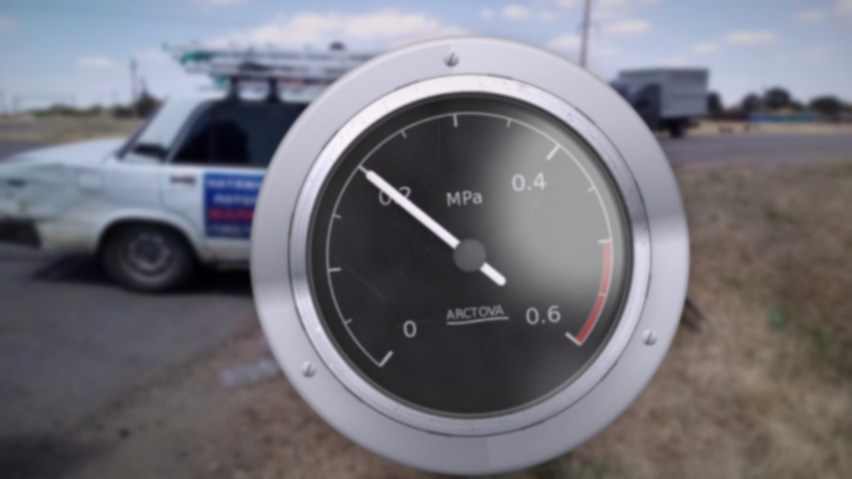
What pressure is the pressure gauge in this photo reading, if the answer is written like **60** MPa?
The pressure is **0.2** MPa
